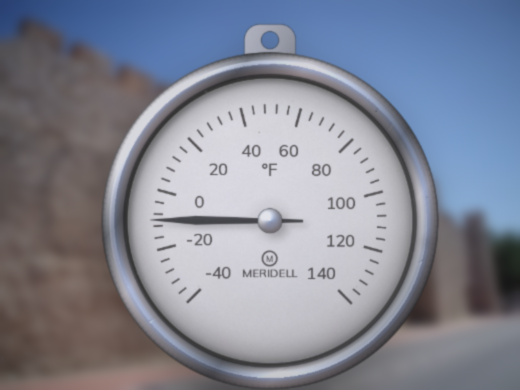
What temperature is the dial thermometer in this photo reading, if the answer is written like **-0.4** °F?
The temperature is **-10** °F
